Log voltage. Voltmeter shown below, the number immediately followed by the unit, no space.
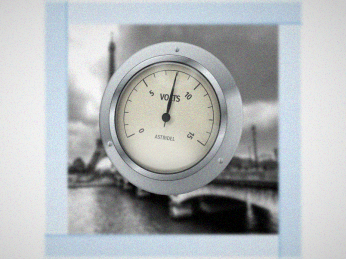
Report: 8V
